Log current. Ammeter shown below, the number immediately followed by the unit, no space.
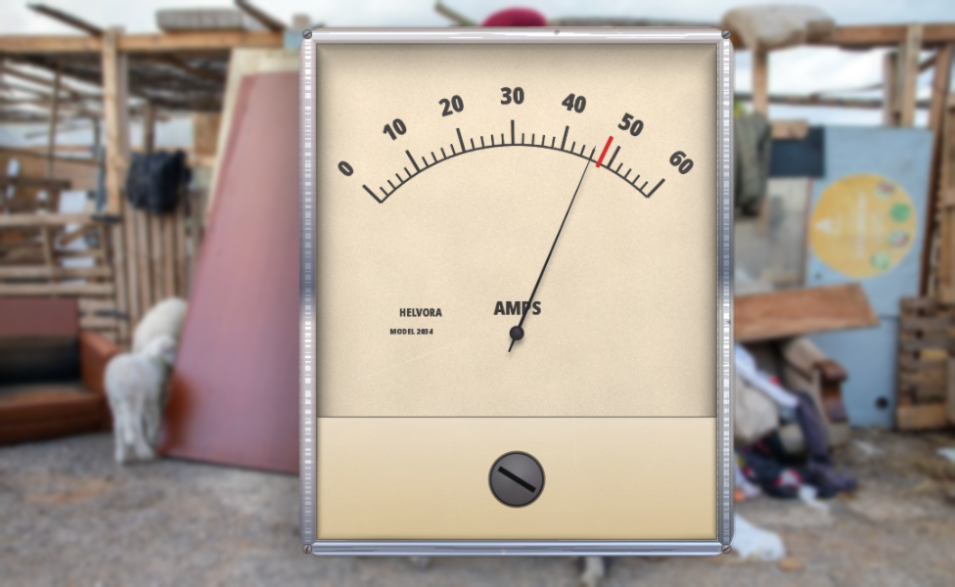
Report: 46A
